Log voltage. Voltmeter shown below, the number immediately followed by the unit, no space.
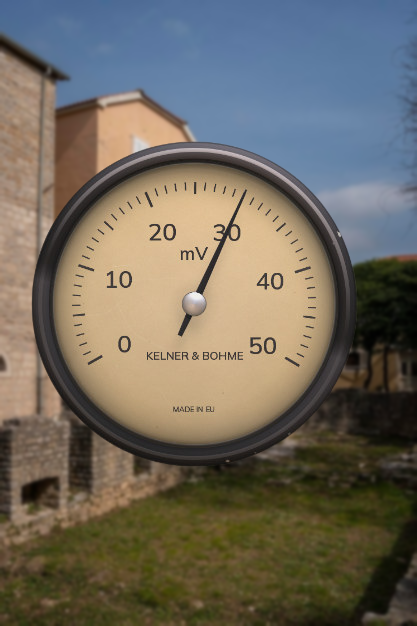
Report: 30mV
